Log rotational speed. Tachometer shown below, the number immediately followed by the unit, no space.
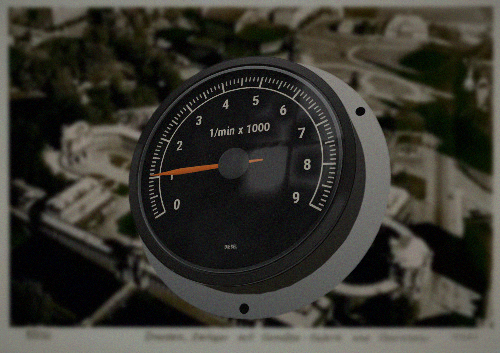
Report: 1000rpm
